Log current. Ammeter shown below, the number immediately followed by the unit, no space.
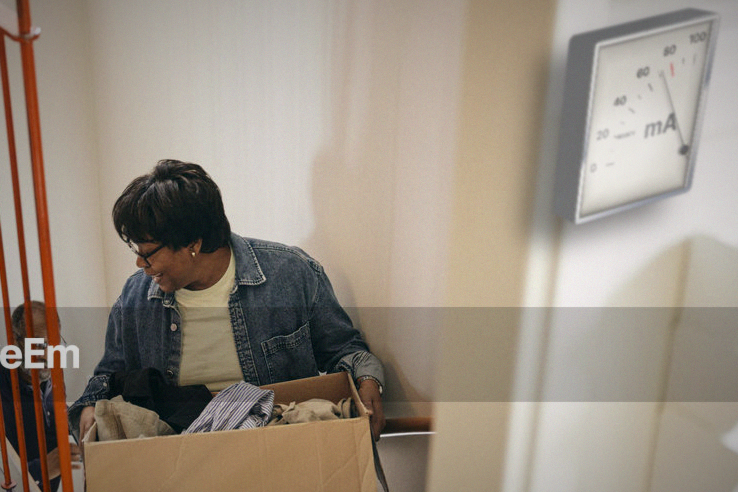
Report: 70mA
